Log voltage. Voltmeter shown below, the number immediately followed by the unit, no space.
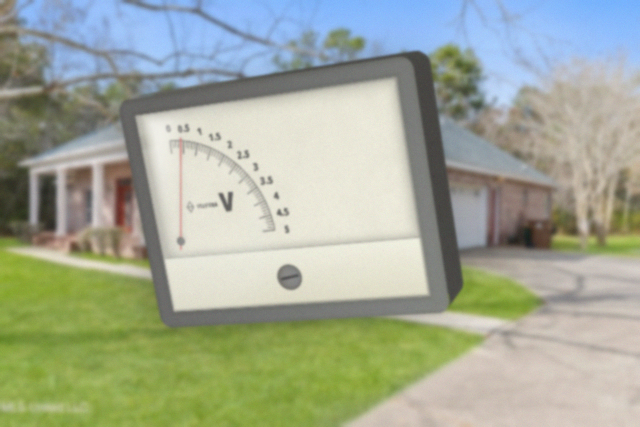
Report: 0.5V
